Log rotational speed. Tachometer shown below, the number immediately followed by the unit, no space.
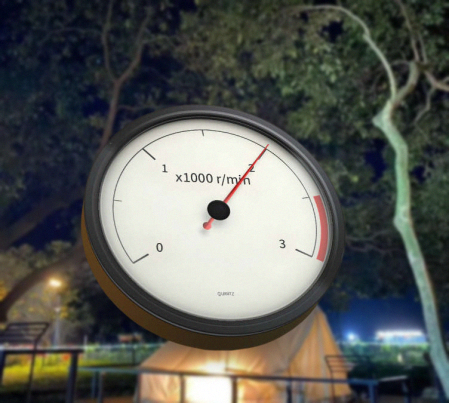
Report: 2000rpm
